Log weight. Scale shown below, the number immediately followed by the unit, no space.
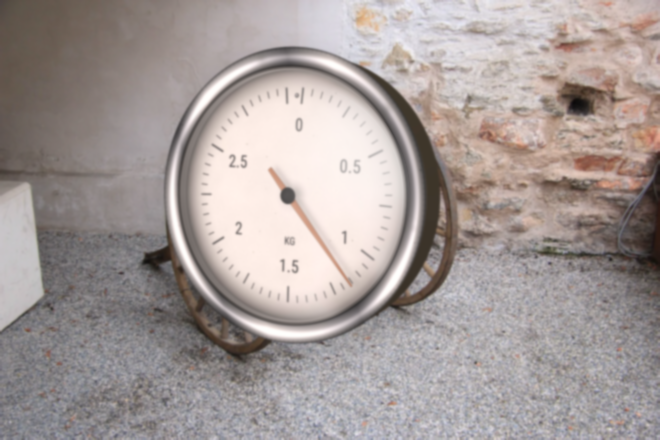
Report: 1.15kg
